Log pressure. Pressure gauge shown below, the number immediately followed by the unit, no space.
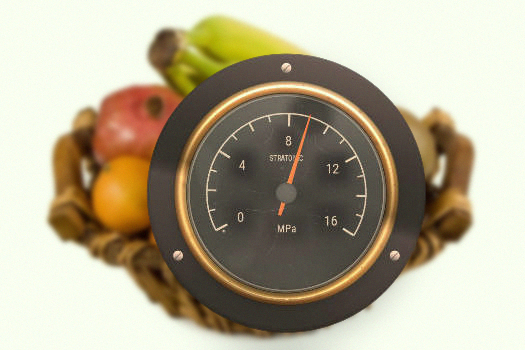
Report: 9MPa
